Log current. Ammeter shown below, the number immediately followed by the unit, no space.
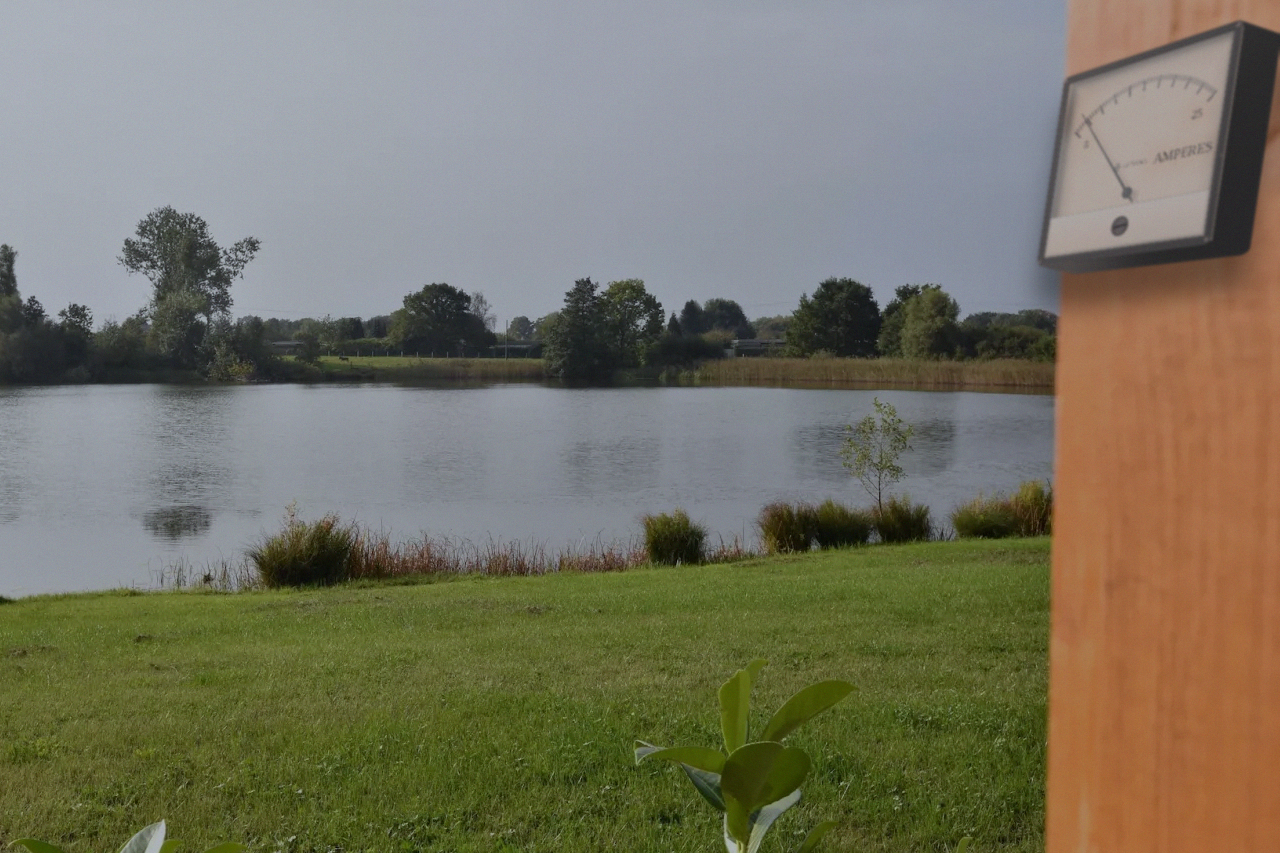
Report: 2.5A
